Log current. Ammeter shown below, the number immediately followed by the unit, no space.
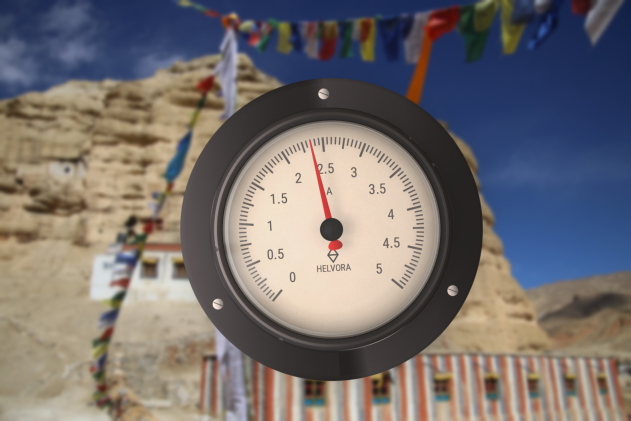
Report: 2.35A
